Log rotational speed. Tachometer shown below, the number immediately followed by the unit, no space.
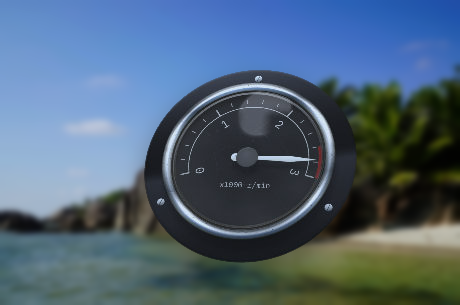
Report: 2800rpm
